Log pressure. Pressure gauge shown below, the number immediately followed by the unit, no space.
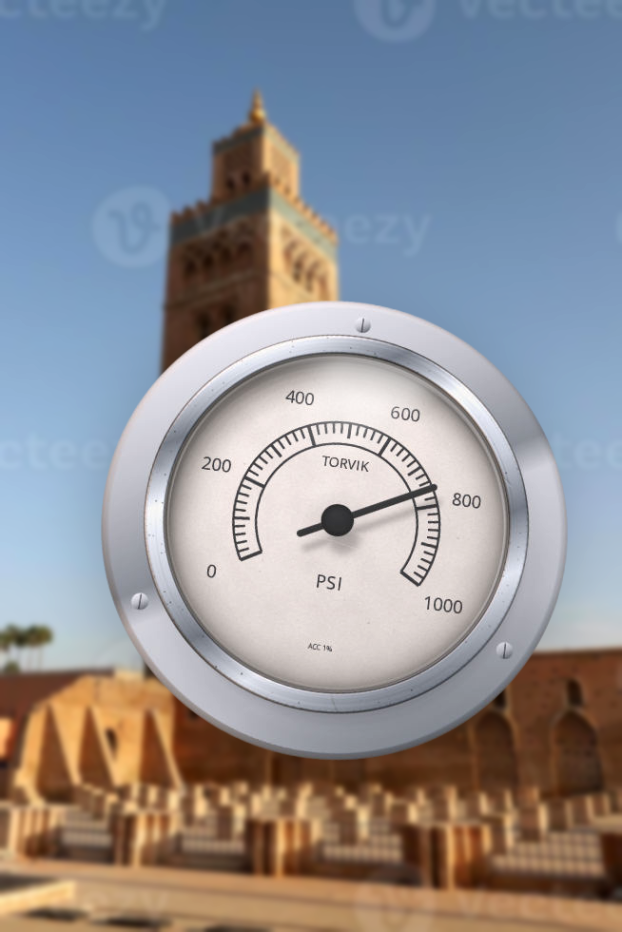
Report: 760psi
